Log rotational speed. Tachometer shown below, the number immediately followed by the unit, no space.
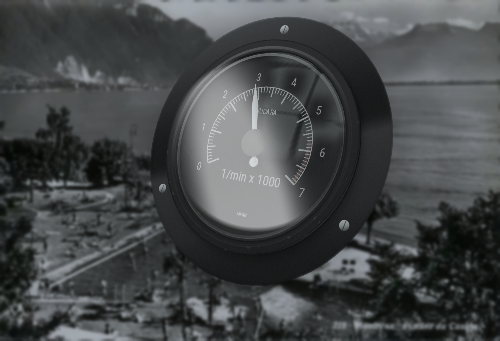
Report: 3000rpm
